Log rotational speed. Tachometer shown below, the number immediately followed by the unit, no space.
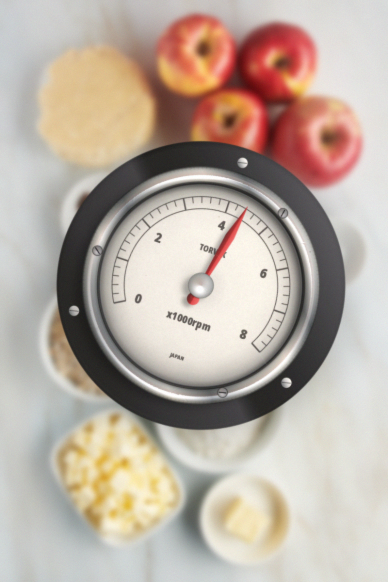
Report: 4400rpm
